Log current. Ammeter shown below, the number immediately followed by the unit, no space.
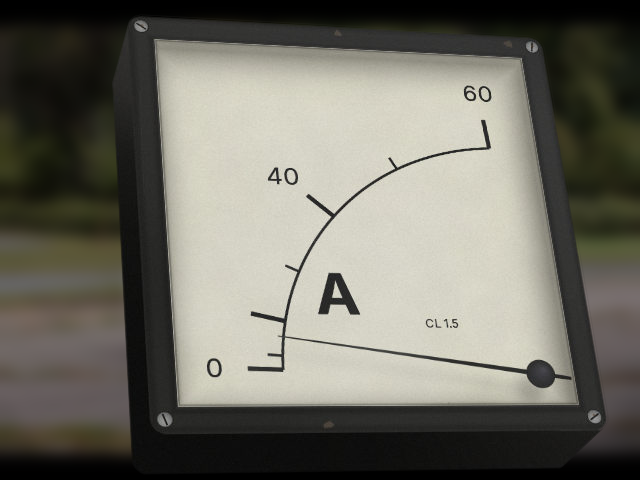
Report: 15A
